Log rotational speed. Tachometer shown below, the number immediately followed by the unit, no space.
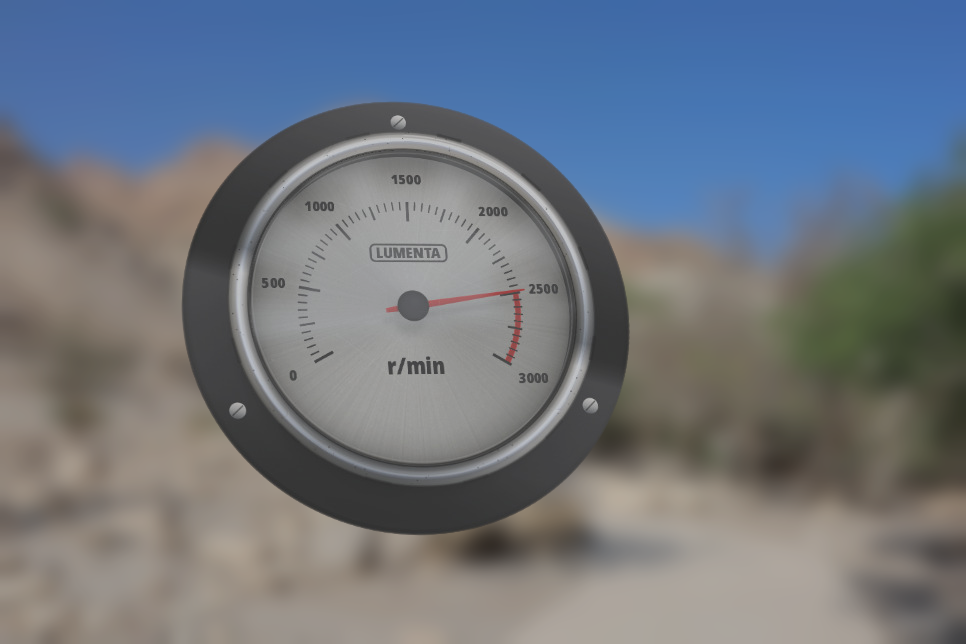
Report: 2500rpm
